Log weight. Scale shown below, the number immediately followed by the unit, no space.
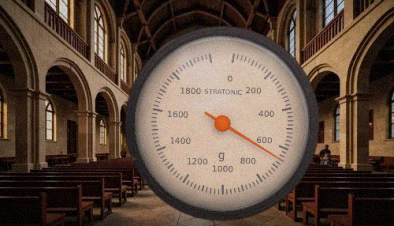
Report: 660g
